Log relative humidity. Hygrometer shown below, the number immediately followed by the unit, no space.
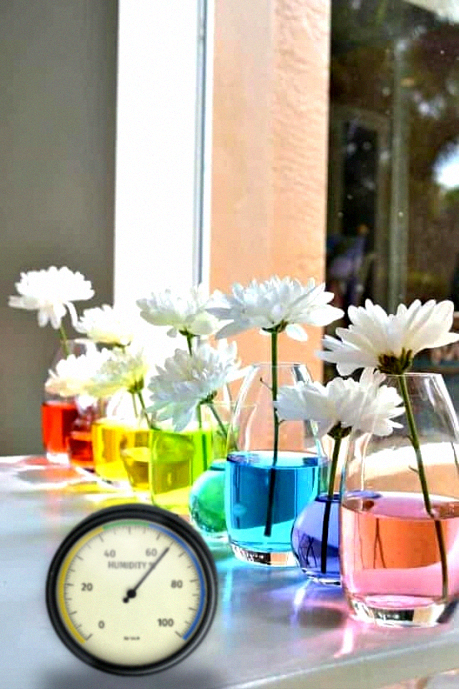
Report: 65%
